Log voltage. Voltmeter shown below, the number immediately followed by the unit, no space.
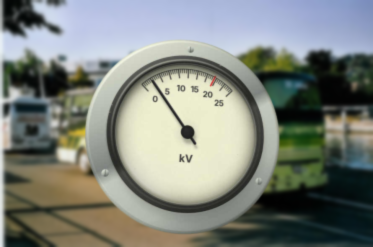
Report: 2.5kV
